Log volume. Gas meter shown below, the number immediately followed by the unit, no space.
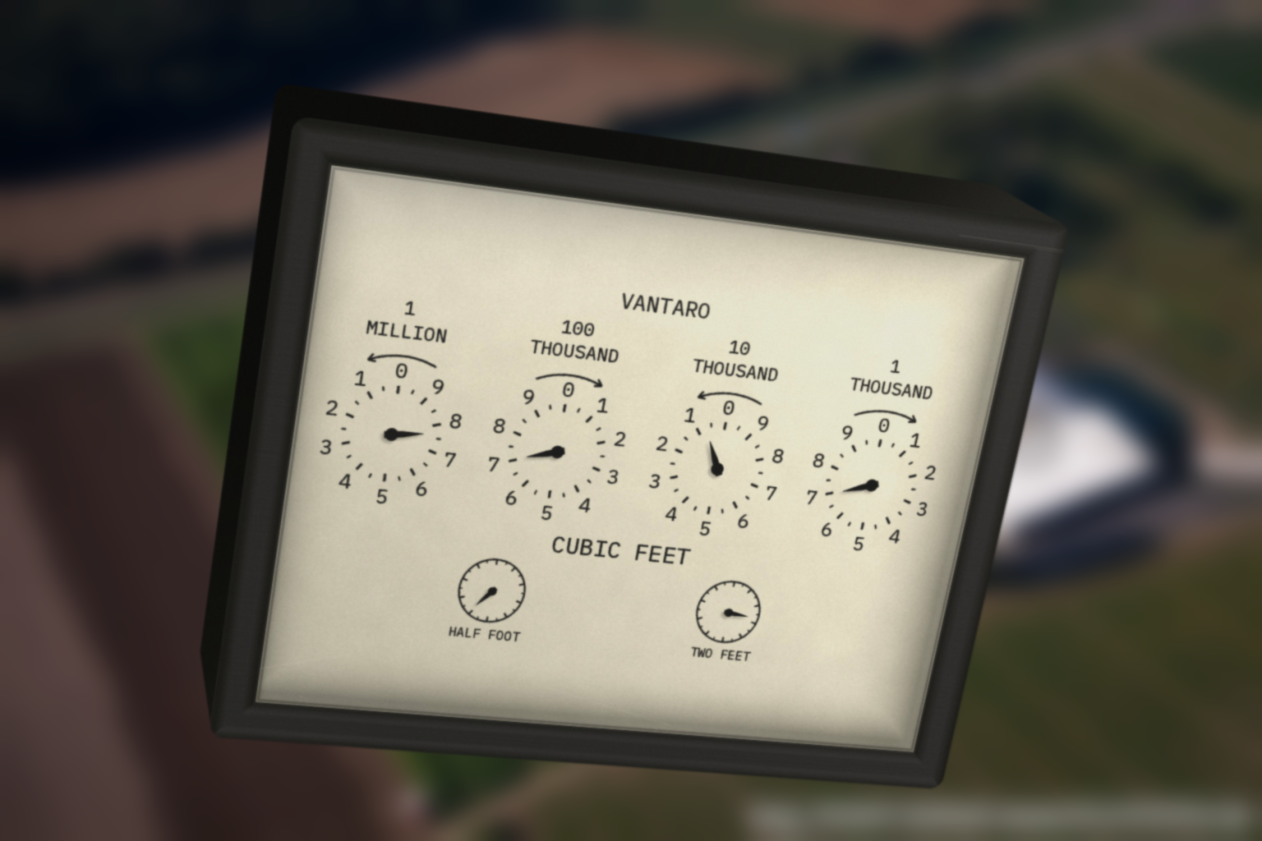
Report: 770700ft³
